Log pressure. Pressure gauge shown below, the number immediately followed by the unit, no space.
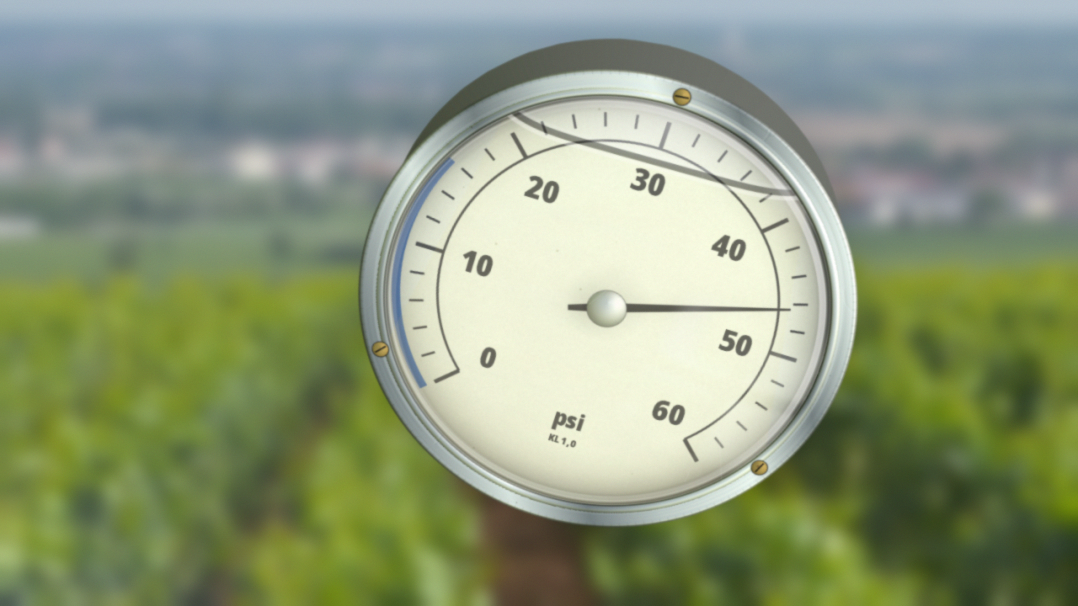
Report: 46psi
